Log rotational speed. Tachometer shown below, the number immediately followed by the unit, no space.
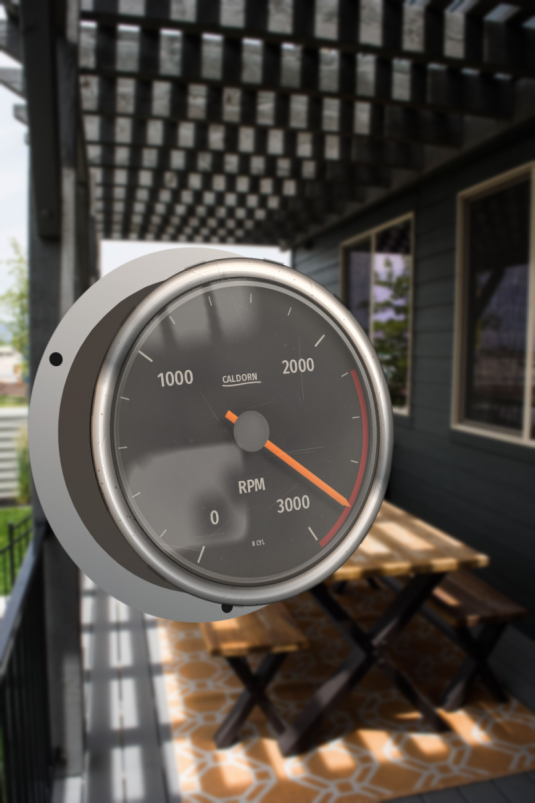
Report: 2800rpm
